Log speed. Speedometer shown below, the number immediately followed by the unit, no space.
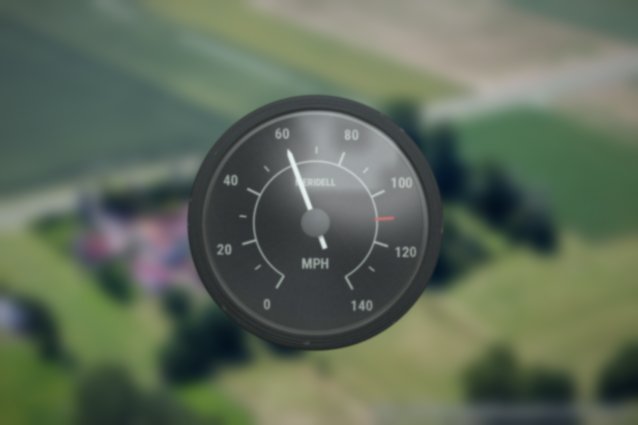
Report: 60mph
